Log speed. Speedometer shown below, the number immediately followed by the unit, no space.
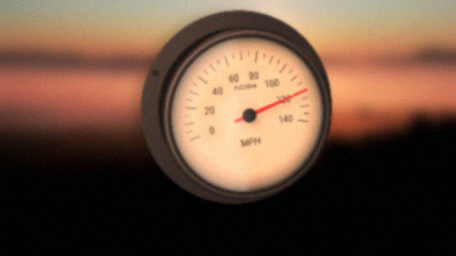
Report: 120mph
